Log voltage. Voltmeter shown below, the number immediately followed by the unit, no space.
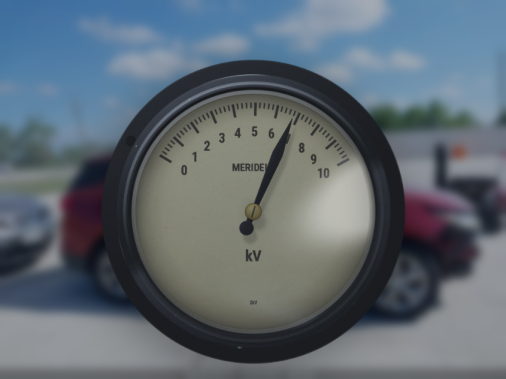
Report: 6.8kV
